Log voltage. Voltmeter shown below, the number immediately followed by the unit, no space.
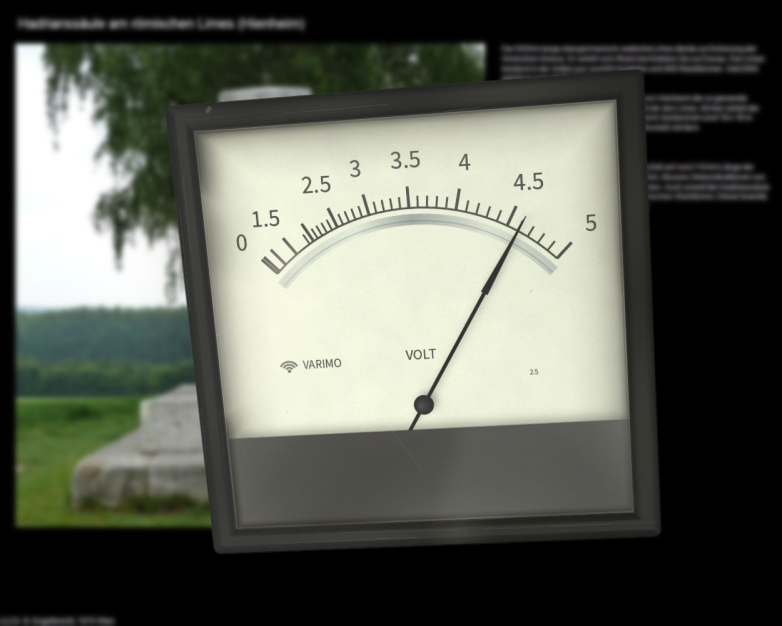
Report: 4.6V
